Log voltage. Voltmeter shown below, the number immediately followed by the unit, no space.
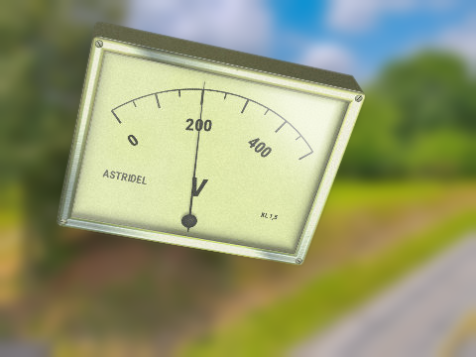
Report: 200V
